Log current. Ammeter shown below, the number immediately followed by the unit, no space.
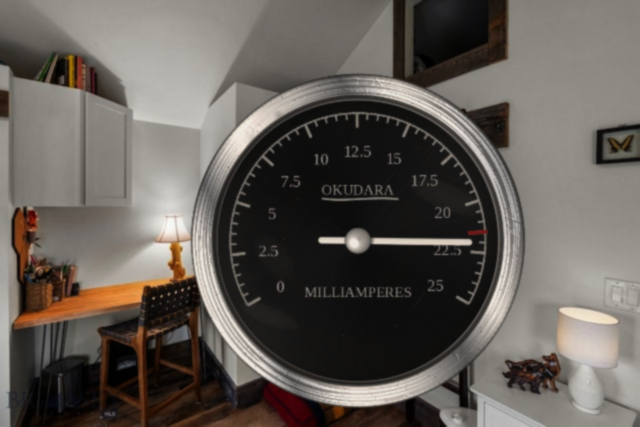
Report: 22mA
